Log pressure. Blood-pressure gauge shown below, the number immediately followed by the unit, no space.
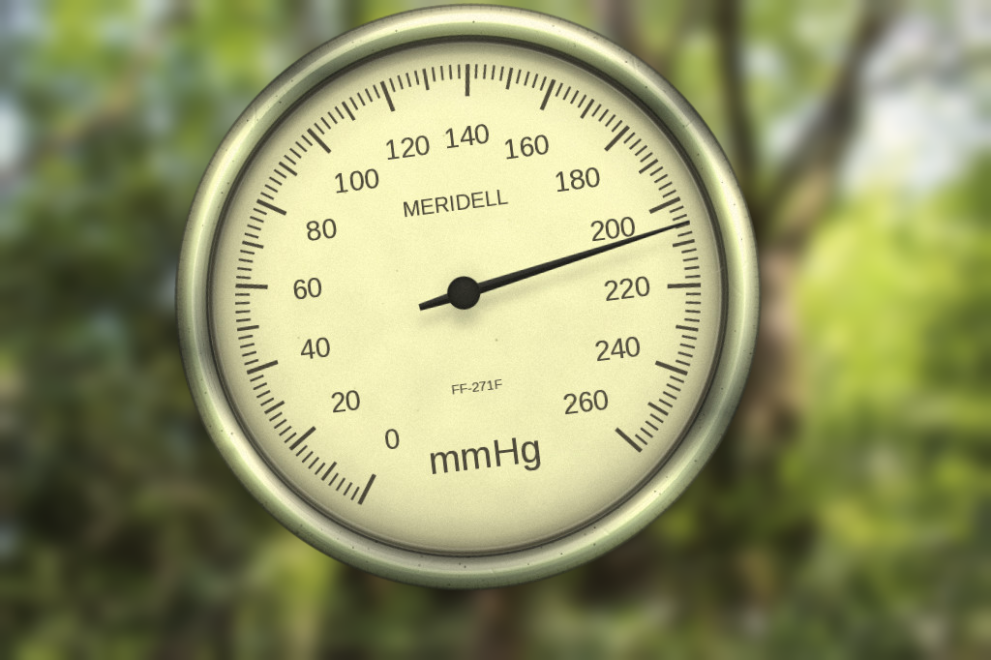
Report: 206mmHg
